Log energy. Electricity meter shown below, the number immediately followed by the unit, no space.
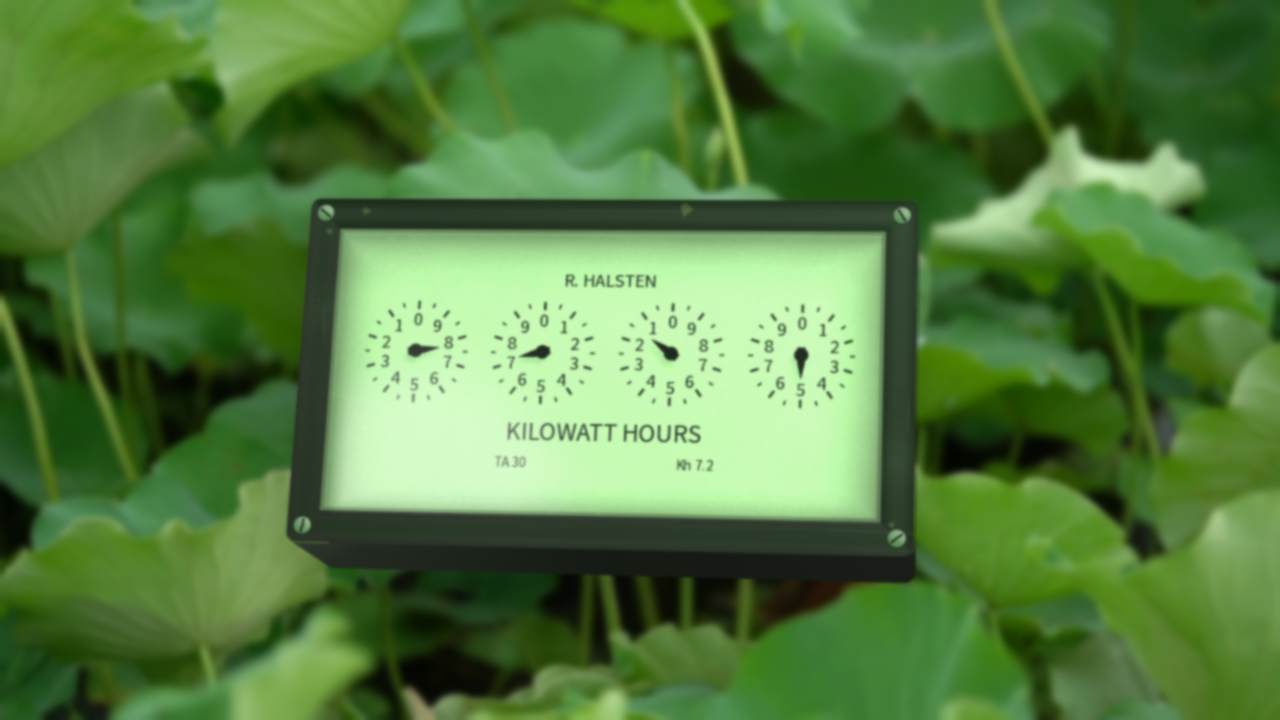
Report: 7715kWh
